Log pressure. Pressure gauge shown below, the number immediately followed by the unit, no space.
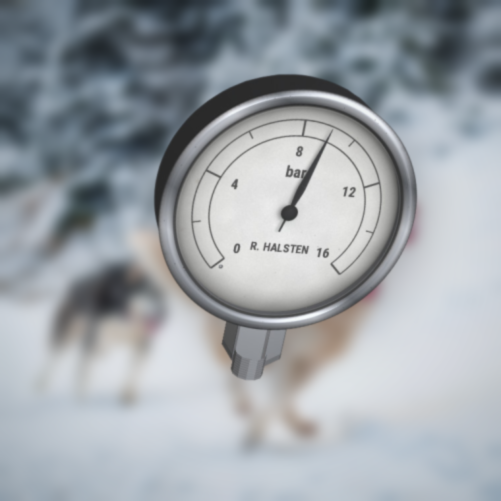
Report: 9bar
